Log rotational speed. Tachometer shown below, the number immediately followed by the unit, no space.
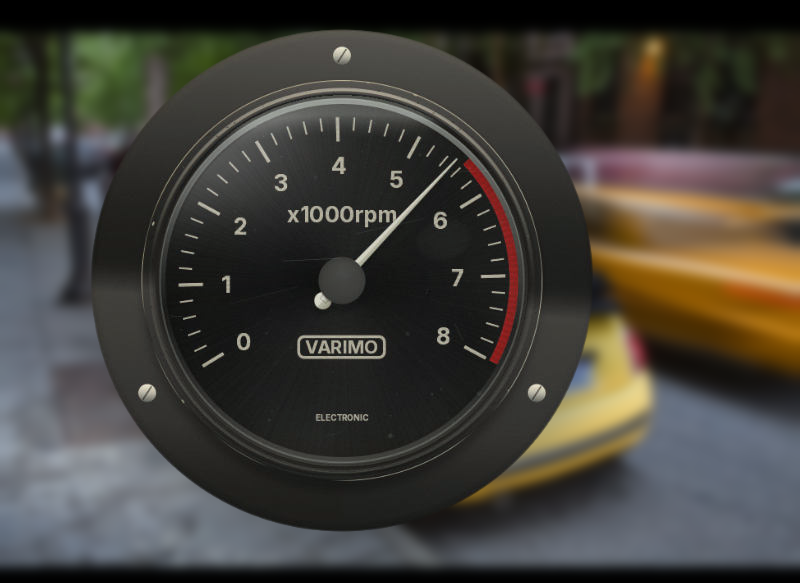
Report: 5500rpm
